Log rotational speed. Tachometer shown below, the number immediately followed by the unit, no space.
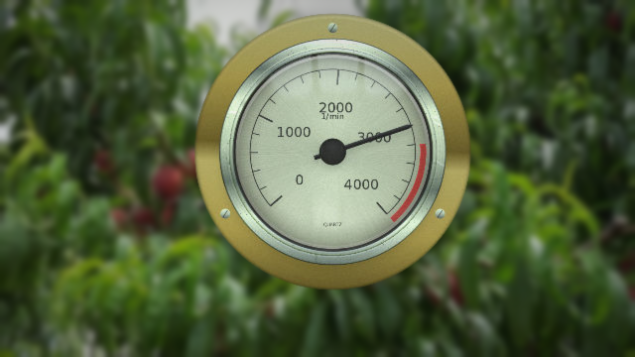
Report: 3000rpm
